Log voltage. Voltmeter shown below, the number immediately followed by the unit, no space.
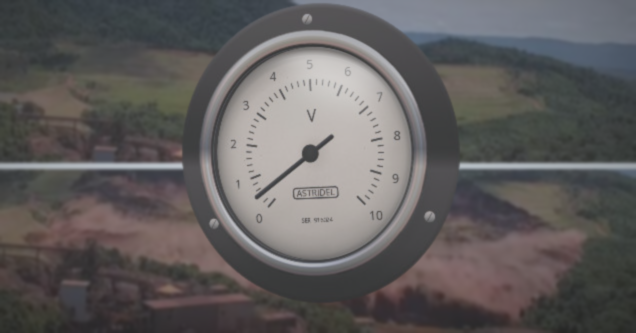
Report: 0.4V
